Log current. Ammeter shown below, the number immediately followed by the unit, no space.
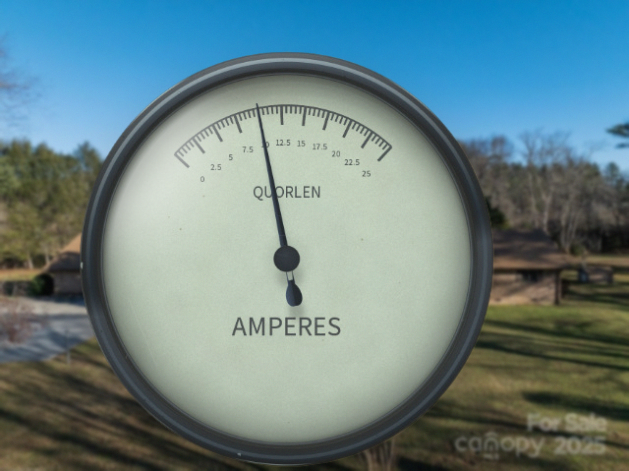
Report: 10A
